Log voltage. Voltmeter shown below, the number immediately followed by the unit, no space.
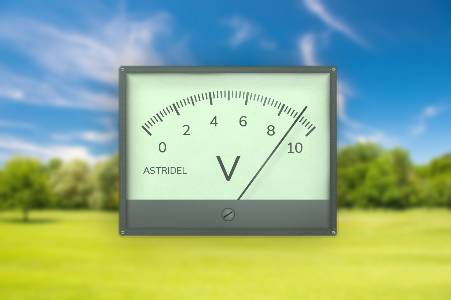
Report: 9V
